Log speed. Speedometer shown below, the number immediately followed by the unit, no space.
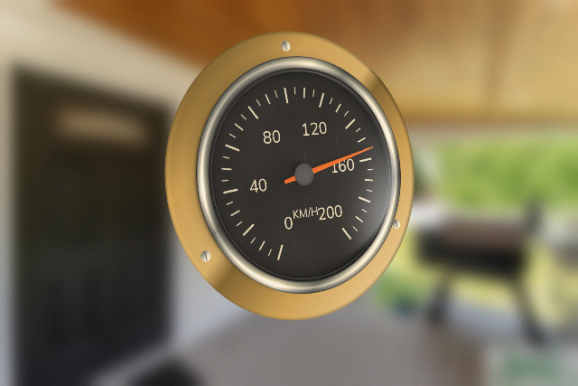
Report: 155km/h
